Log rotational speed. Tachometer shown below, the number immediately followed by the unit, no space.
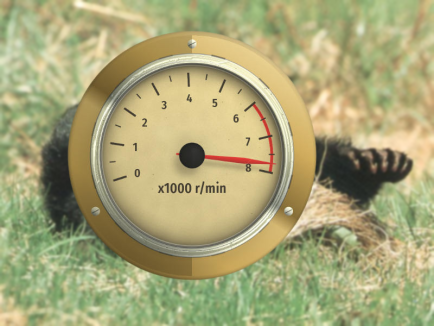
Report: 7750rpm
